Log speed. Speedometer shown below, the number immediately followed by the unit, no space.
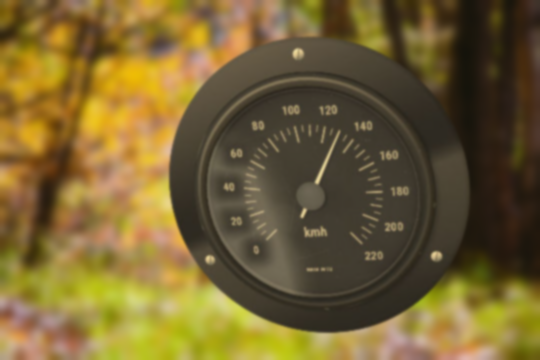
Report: 130km/h
